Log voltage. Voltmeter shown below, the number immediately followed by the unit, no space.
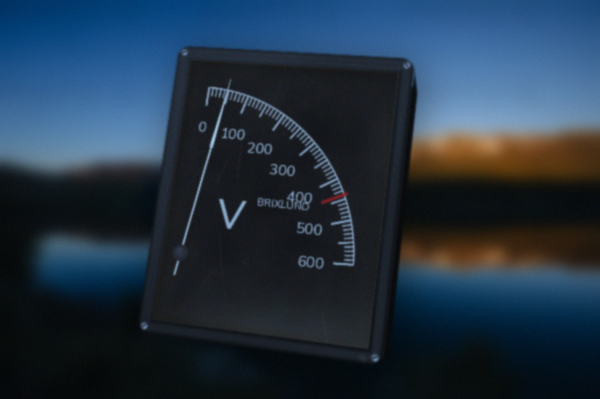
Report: 50V
